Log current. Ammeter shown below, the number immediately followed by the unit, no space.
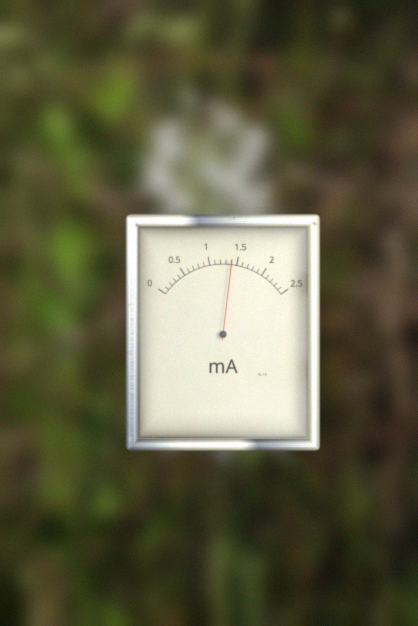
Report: 1.4mA
